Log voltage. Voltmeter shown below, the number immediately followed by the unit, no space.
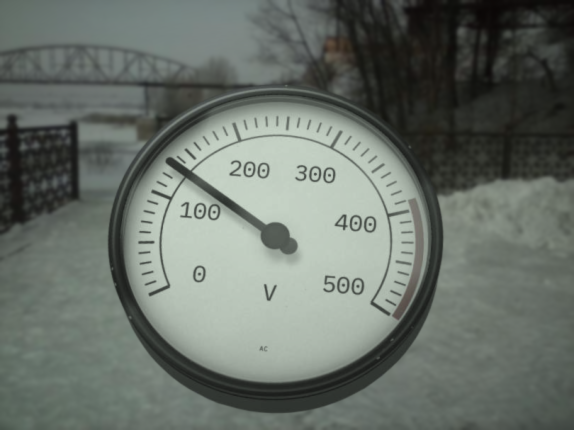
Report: 130V
